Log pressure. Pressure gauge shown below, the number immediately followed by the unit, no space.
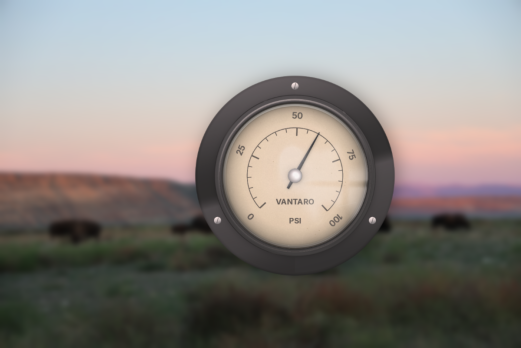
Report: 60psi
